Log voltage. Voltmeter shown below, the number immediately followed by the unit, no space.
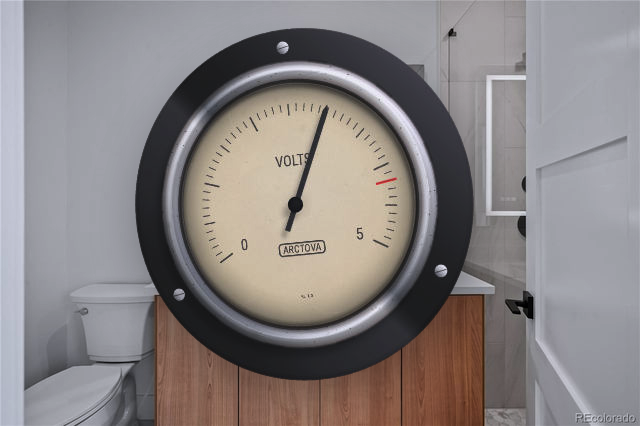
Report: 3V
